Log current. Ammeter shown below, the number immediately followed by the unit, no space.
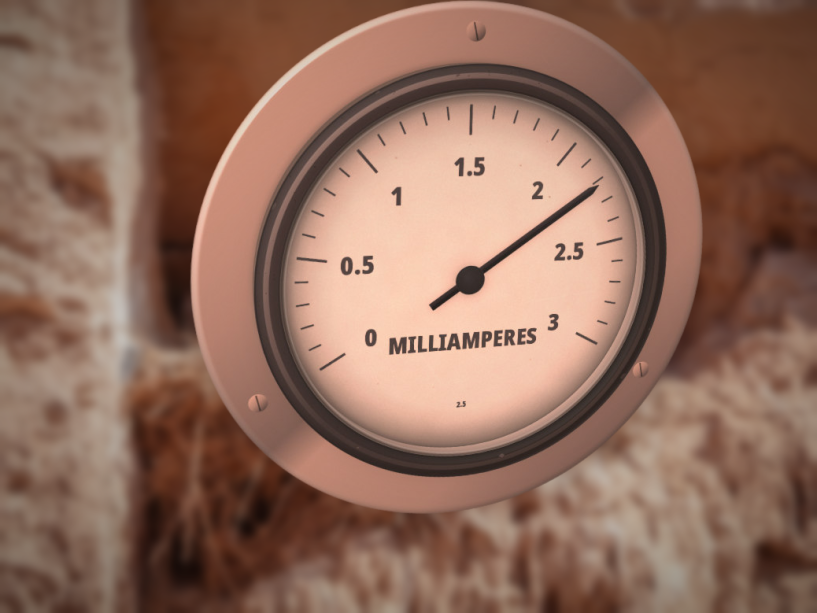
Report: 2.2mA
